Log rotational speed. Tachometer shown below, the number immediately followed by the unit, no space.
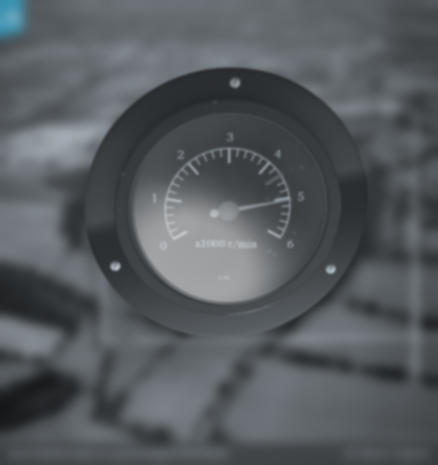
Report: 5000rpm
